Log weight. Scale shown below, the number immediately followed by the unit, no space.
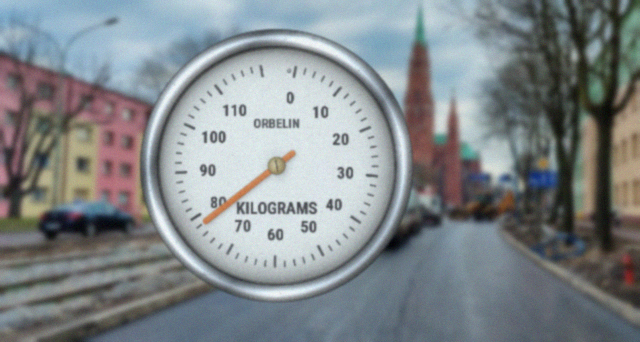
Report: 78kg
